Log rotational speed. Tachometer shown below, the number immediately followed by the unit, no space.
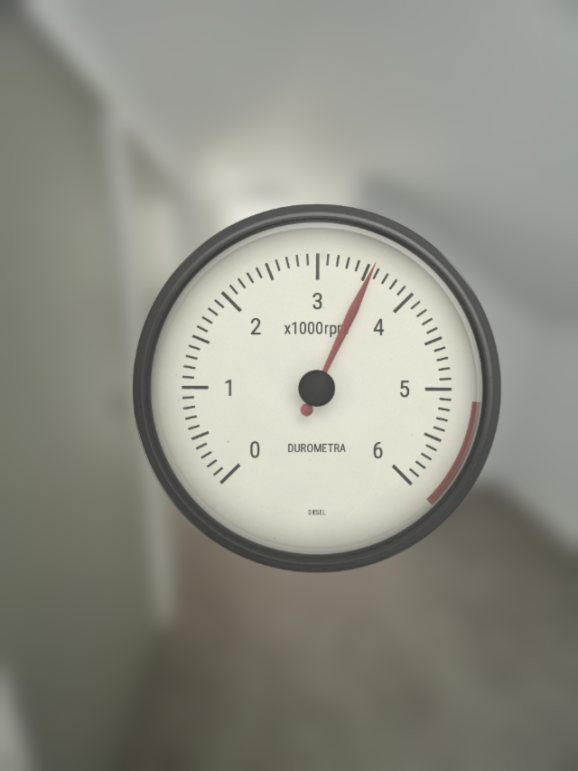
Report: 3550rpm
